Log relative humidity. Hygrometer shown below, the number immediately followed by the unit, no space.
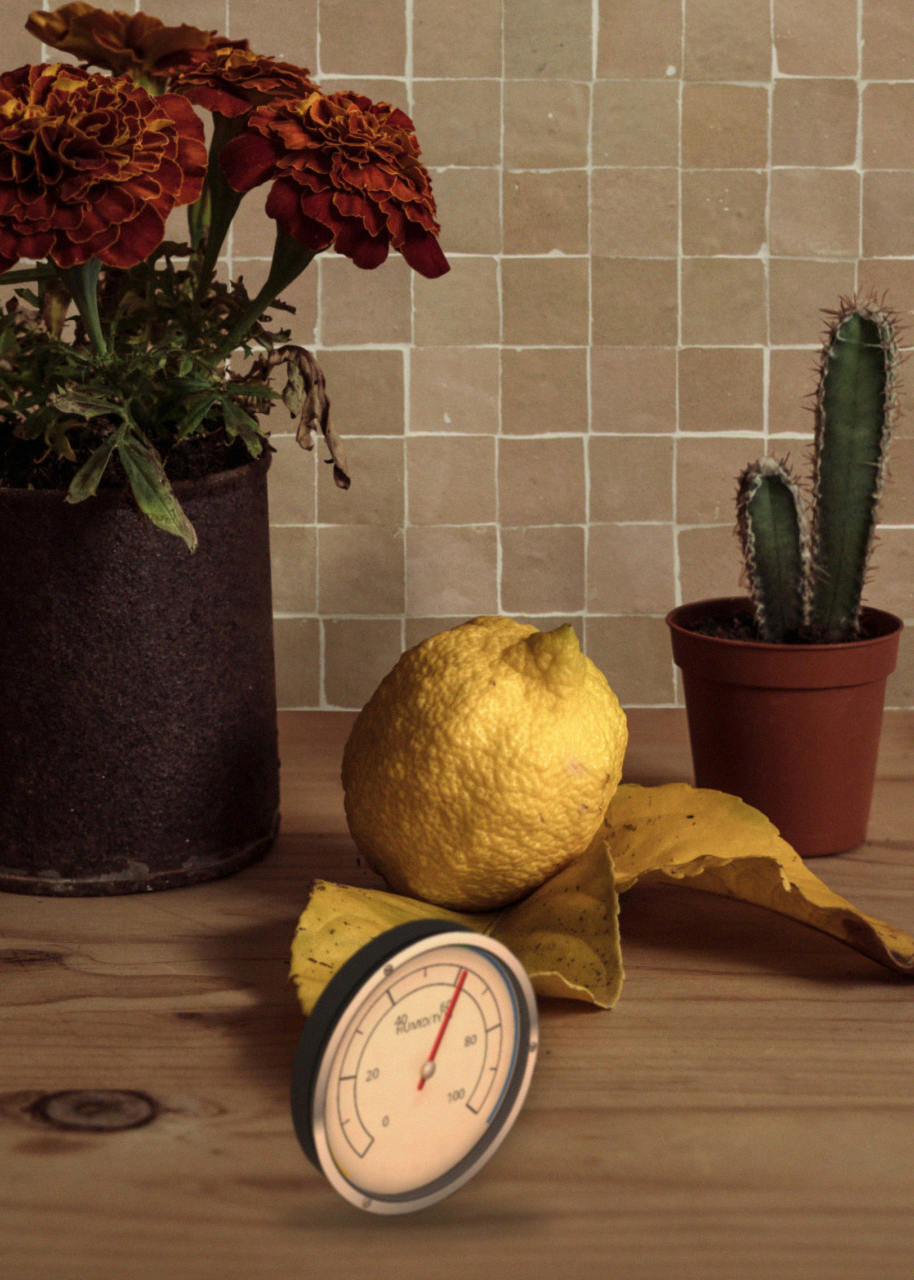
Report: 60%
